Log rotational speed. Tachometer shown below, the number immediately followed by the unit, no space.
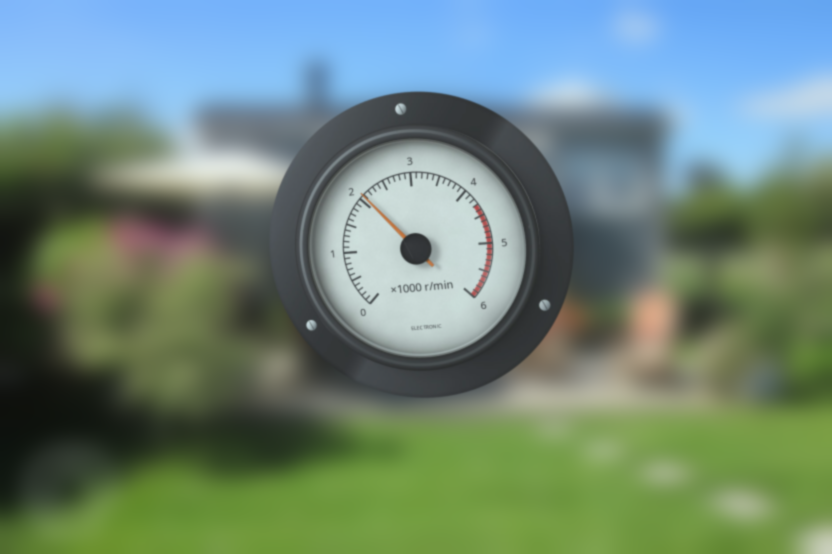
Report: 2100rpm
